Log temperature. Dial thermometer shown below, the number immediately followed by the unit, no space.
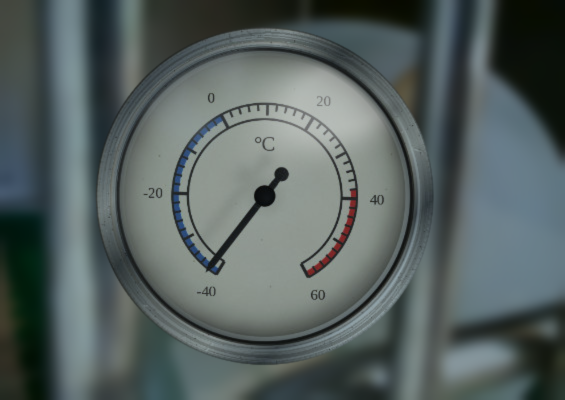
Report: -38°C
